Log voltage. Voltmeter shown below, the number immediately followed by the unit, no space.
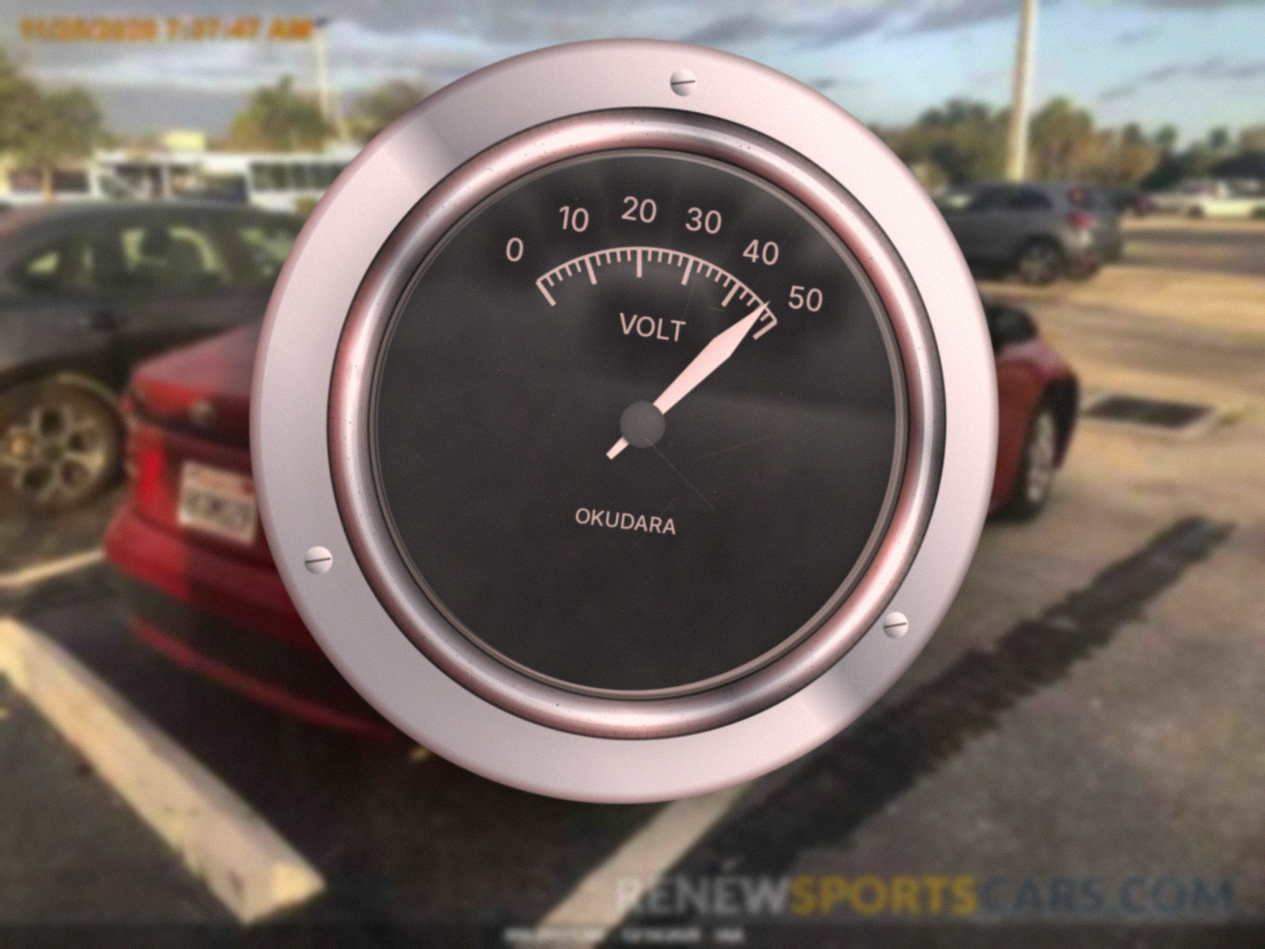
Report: 46V
